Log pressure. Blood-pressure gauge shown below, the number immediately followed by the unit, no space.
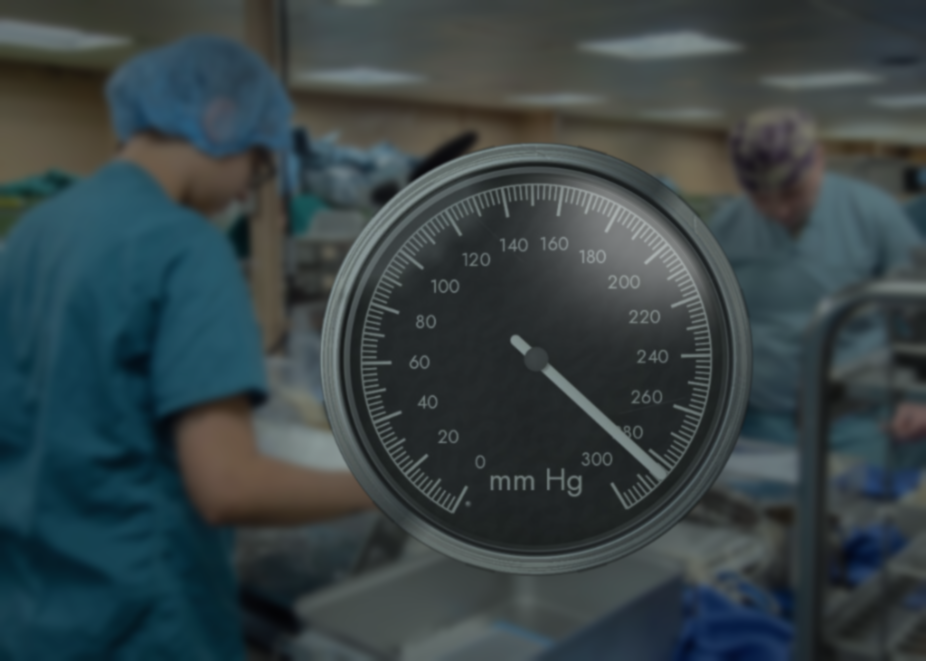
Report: 284mmHg
